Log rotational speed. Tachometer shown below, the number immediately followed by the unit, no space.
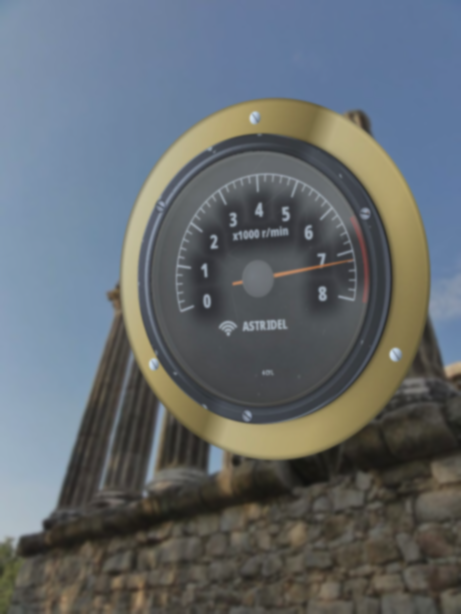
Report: 7200rpm
